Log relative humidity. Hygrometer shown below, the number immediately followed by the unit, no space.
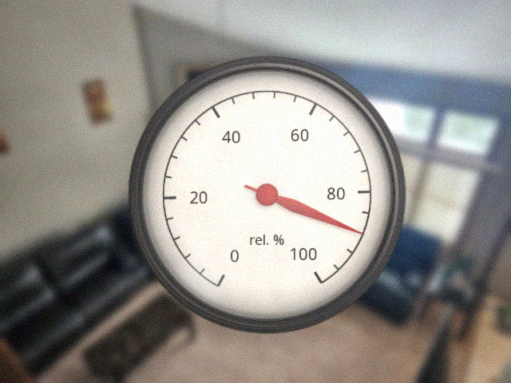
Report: 88%
